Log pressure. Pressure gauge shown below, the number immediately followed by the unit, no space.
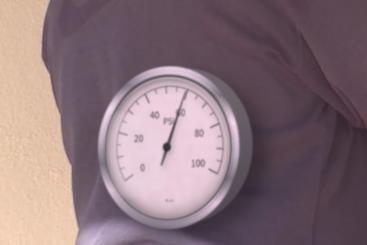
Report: 60psi
